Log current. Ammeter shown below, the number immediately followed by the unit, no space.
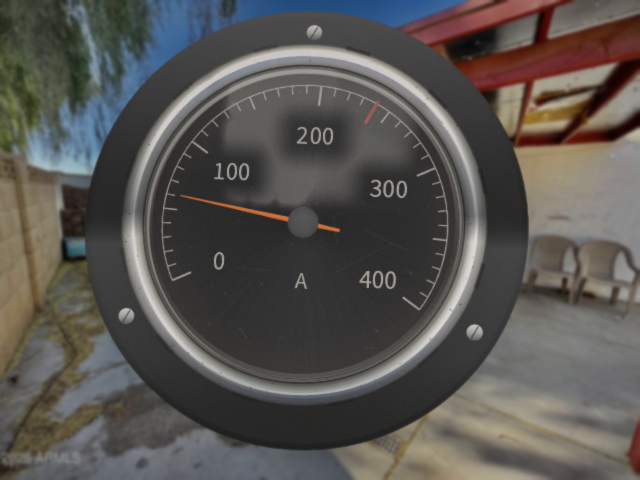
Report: 60A
